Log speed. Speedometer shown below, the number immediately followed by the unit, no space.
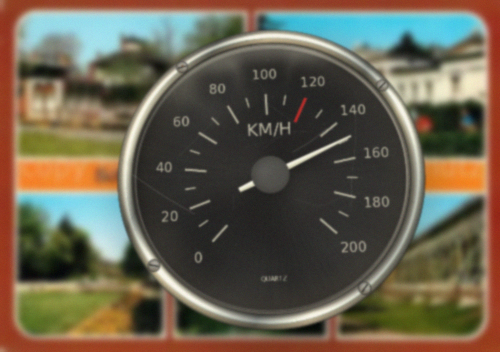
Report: 150km/h
